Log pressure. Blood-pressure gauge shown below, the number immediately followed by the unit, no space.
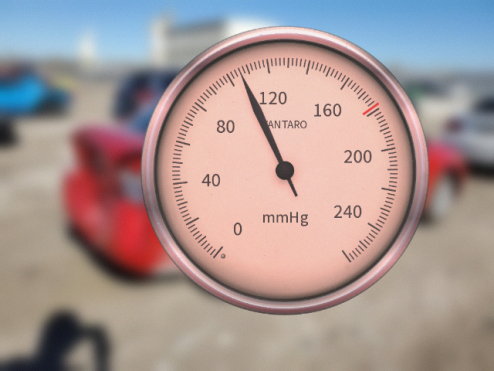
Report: 106mmHg
